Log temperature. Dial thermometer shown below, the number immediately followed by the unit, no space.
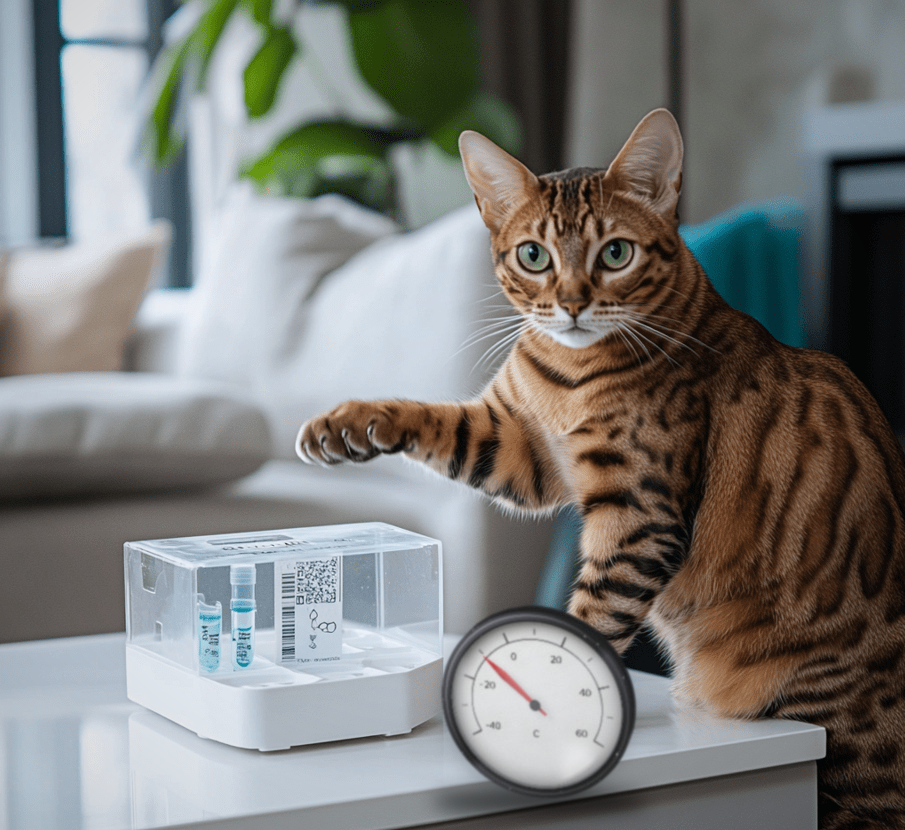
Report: -10°C
